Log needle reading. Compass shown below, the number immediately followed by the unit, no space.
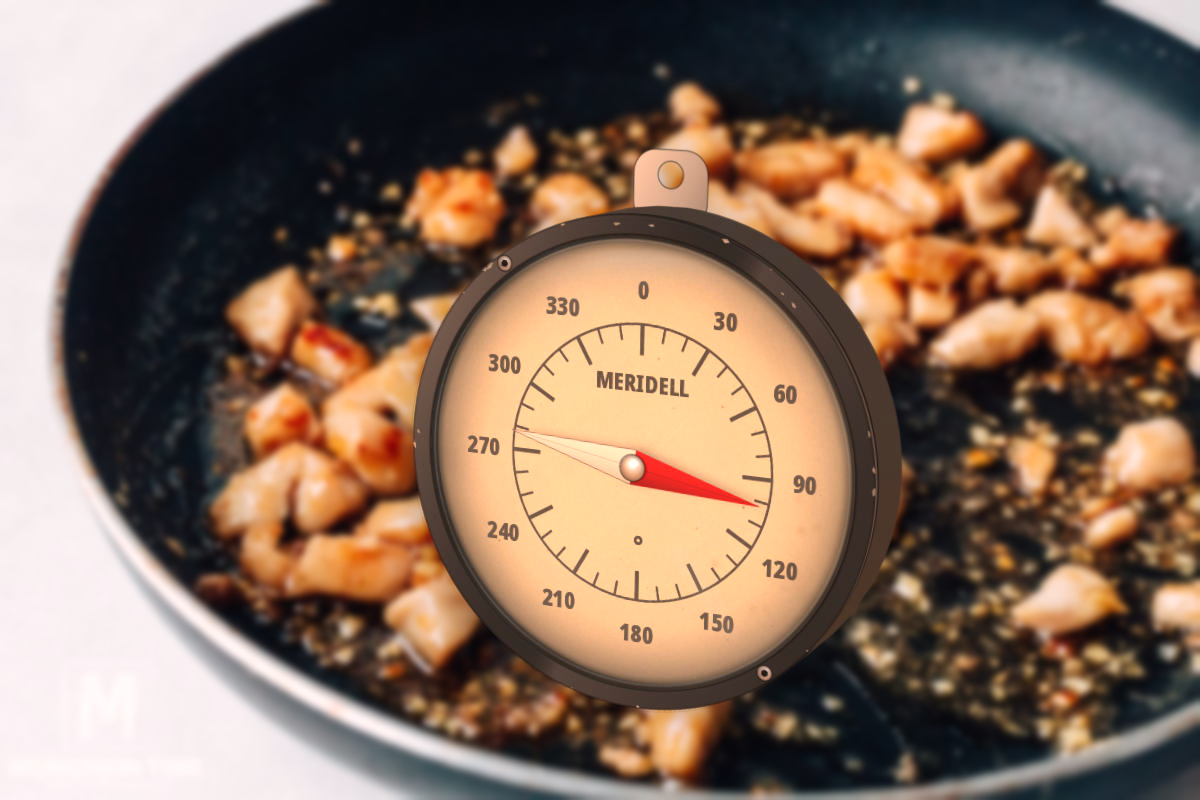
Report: 100°
